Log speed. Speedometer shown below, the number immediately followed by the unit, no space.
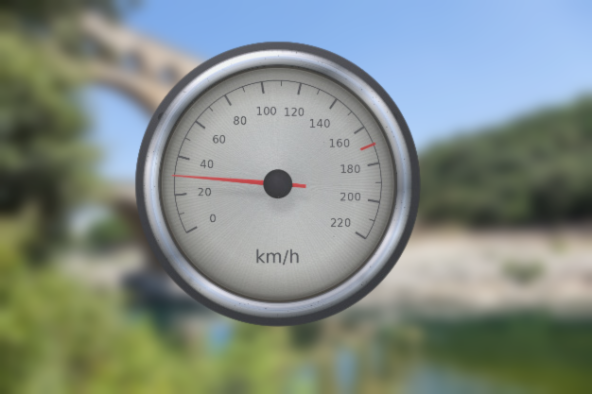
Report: 30km/h
